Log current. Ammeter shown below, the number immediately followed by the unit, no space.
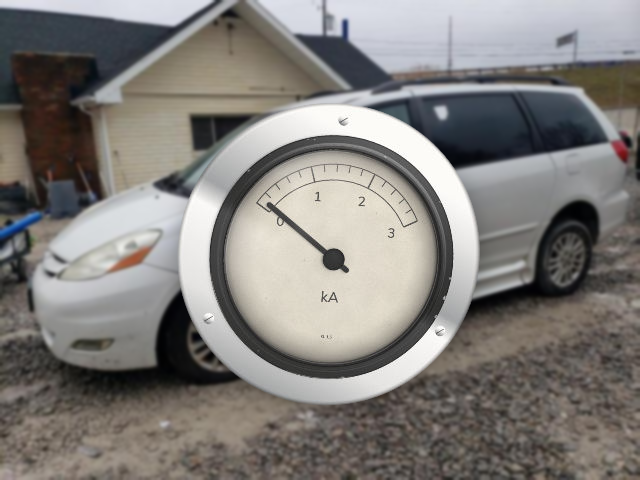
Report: 0.1kA
